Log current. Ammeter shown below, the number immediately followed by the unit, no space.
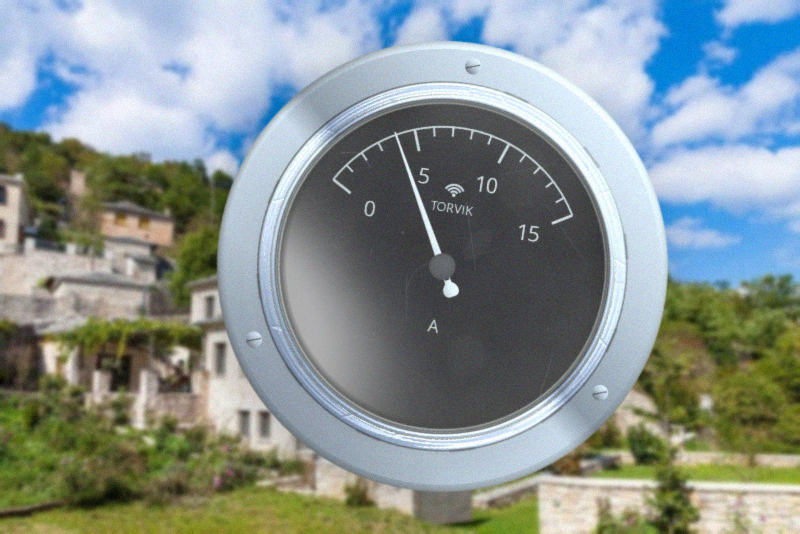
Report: 4A
